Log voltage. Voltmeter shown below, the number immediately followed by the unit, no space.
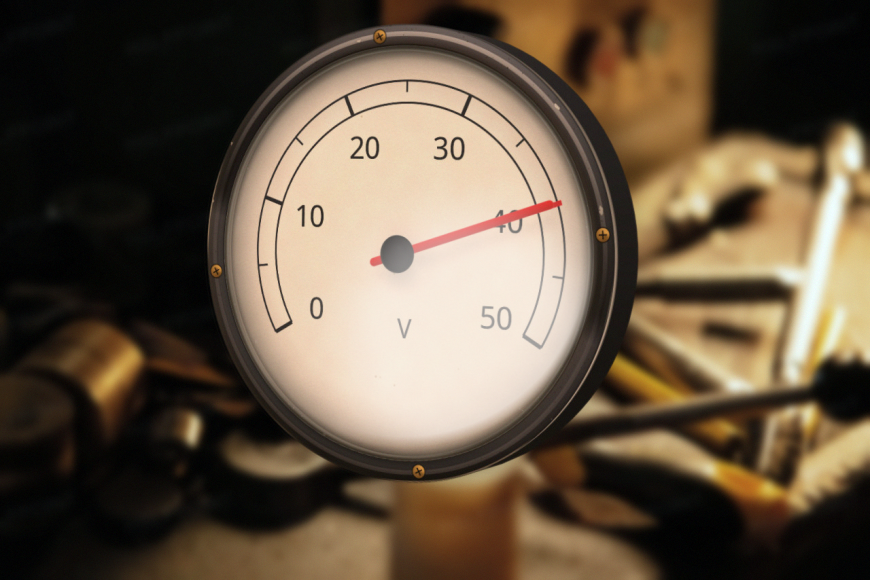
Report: 40V
